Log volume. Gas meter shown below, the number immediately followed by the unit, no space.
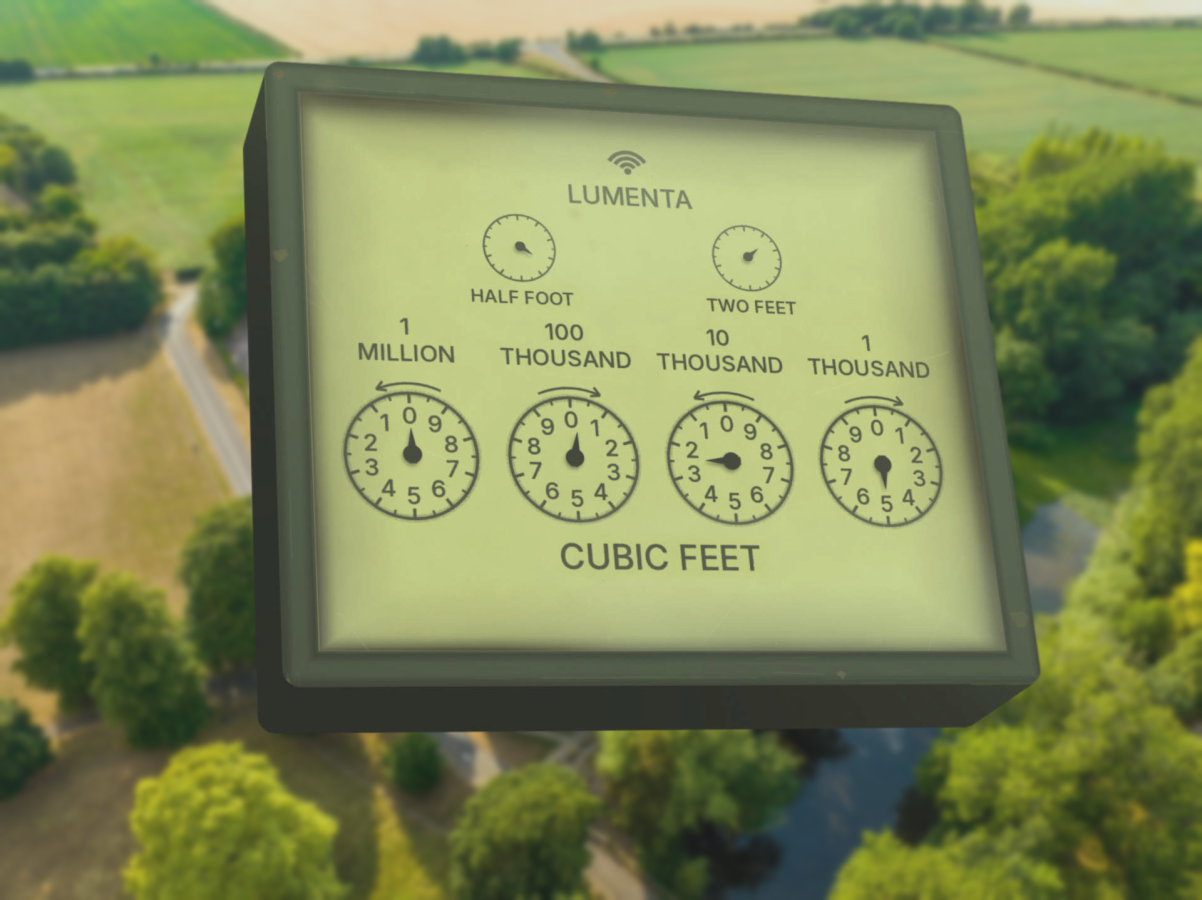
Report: 2500ft³
